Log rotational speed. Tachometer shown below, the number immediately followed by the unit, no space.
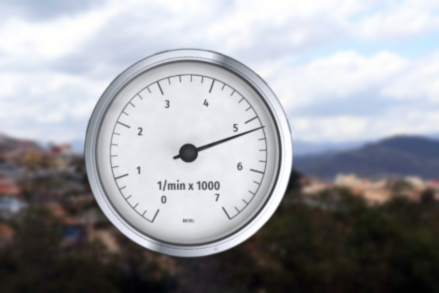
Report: 5200rpm
